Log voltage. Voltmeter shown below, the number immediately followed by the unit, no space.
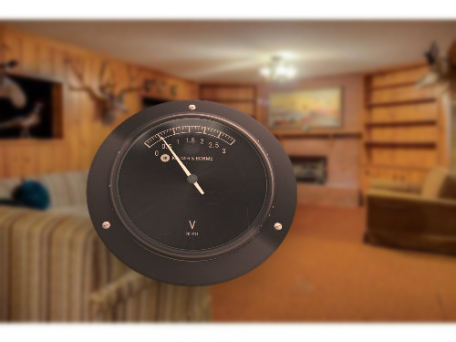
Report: 0.5V
